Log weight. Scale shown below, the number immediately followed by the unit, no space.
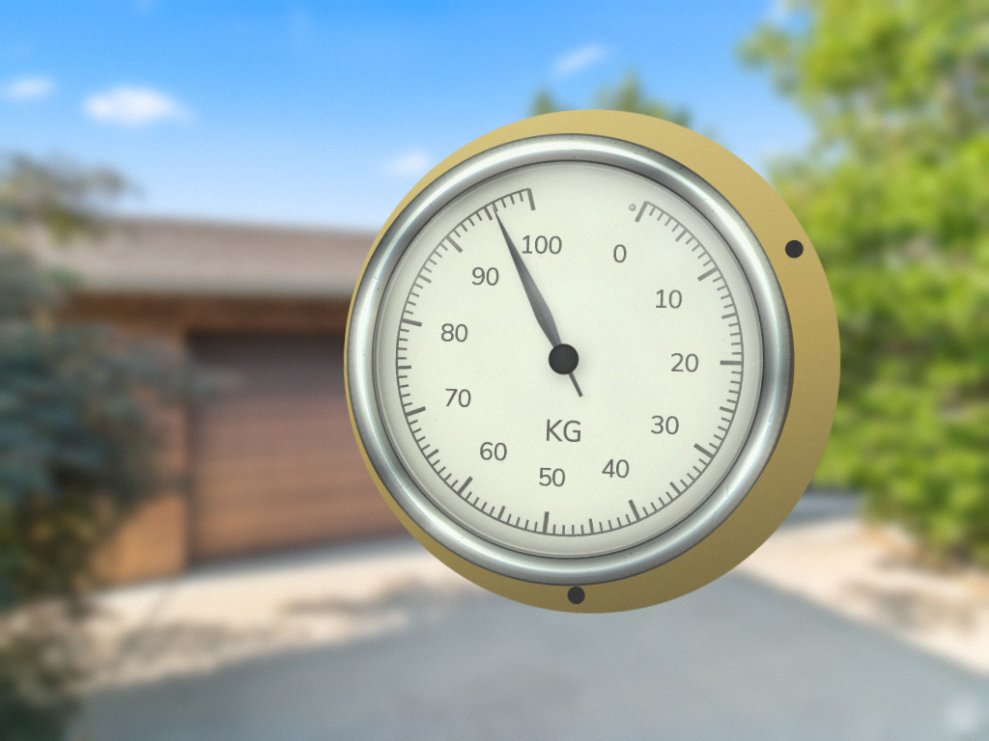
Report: 96kg
